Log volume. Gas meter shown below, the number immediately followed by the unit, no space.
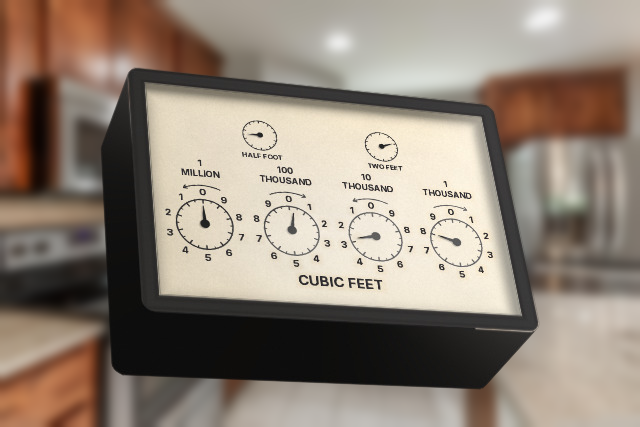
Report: 2800ft³
